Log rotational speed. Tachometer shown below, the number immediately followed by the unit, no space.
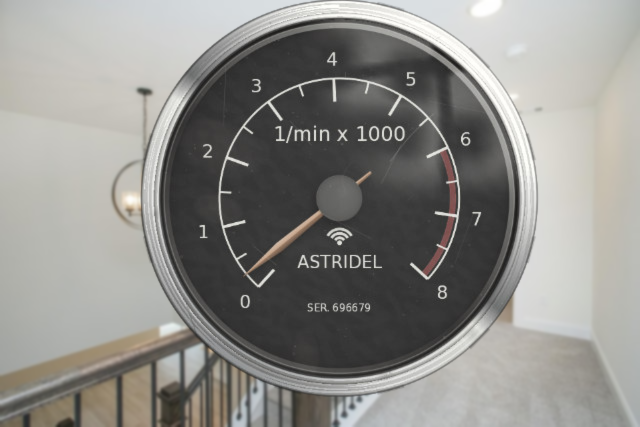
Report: 250rpm
